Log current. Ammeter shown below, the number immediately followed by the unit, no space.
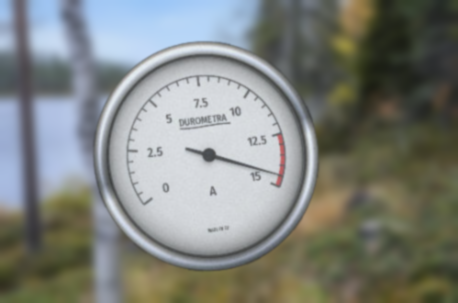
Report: 14.5A
